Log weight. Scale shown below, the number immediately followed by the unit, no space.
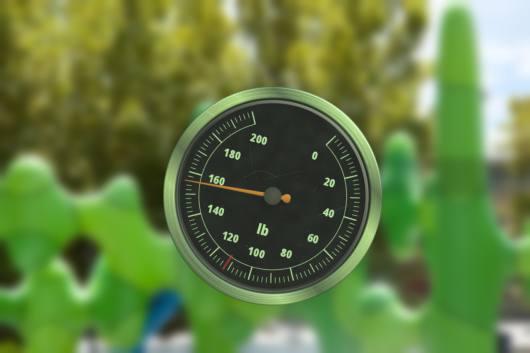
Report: 156lb
